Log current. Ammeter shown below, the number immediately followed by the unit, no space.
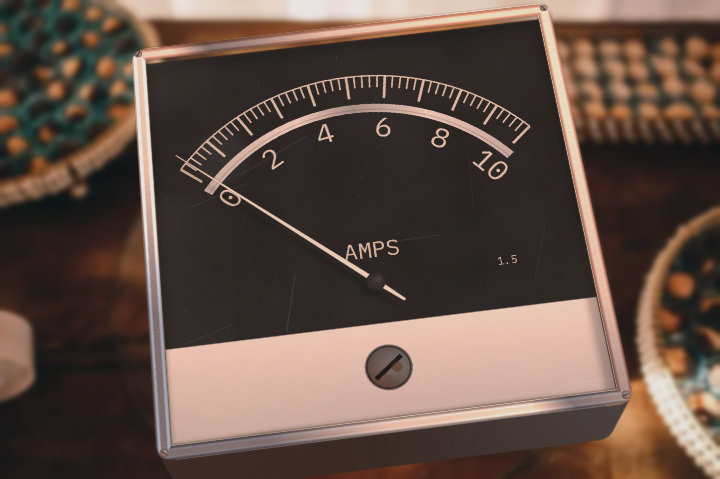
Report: 0.2A
